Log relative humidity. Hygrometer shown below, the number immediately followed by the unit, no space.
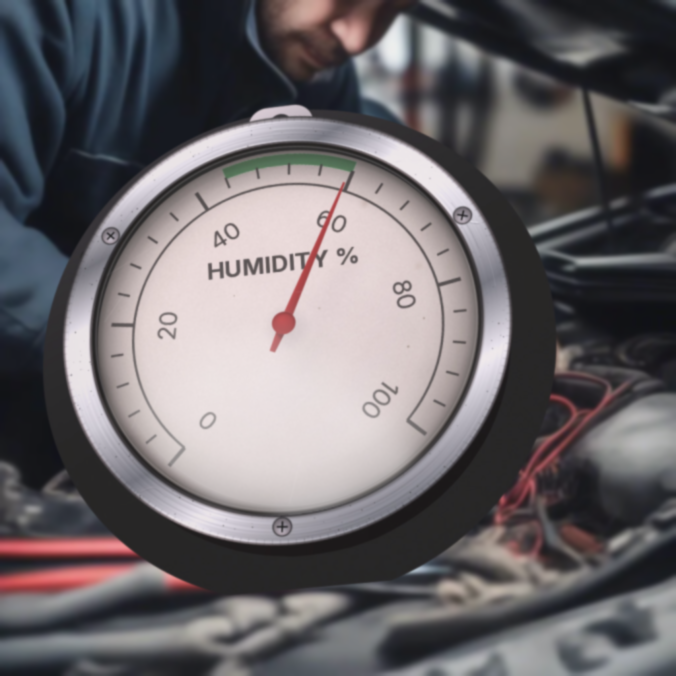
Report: 60%
